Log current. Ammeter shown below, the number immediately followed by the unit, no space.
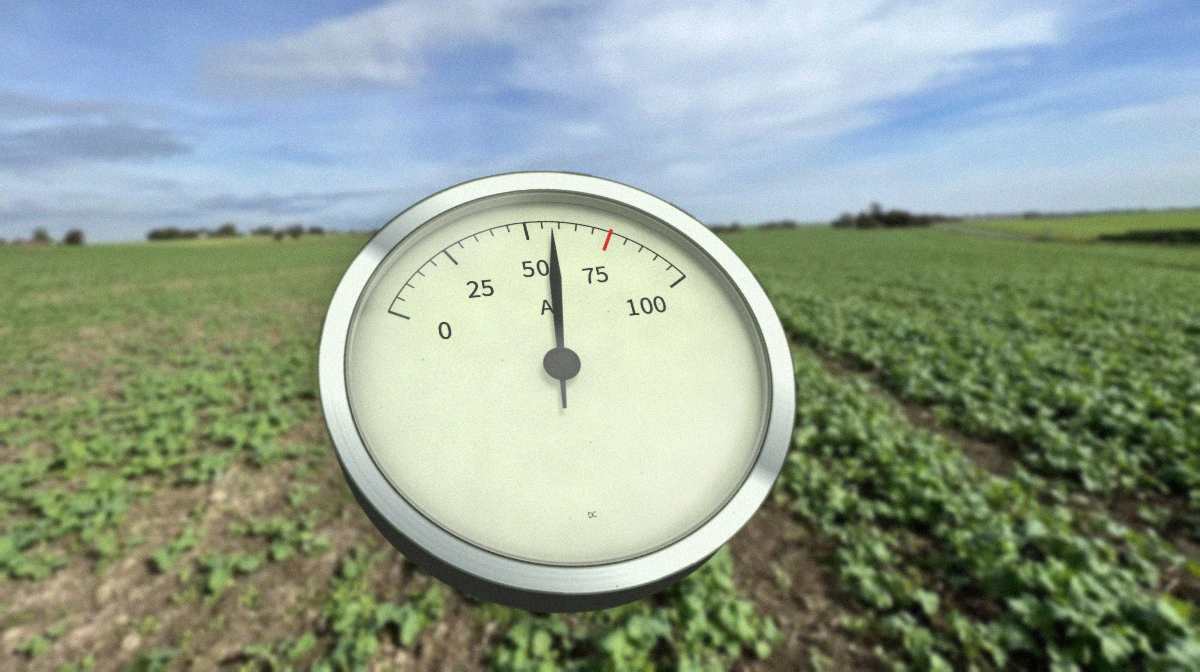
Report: 57.5A
